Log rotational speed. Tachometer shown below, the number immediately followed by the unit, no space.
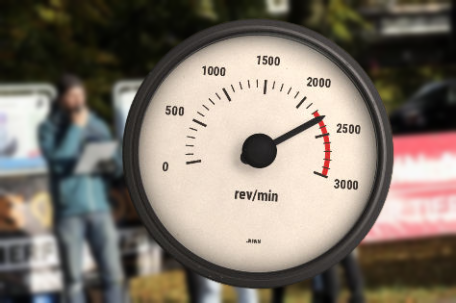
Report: 2300rpm
